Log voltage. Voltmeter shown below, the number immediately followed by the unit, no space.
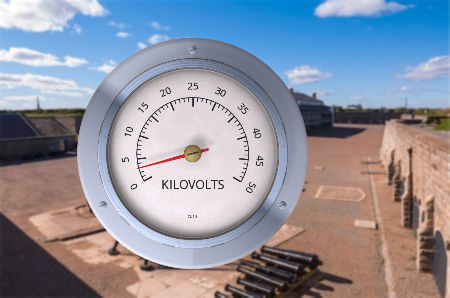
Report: 3kV
